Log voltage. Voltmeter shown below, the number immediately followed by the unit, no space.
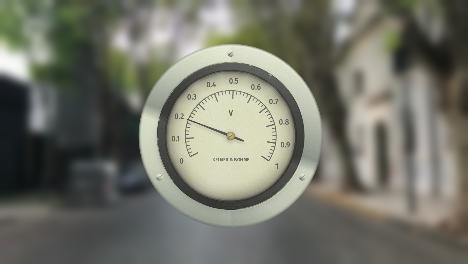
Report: 0.2V
